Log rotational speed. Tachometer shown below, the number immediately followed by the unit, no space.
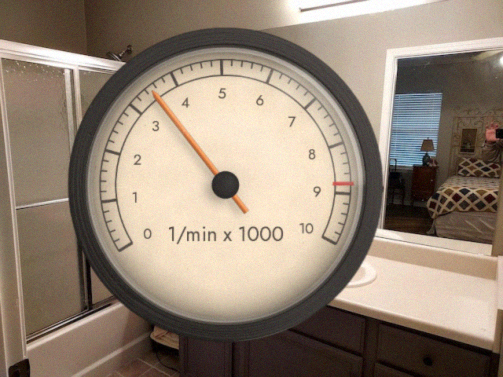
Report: 3500rpm
